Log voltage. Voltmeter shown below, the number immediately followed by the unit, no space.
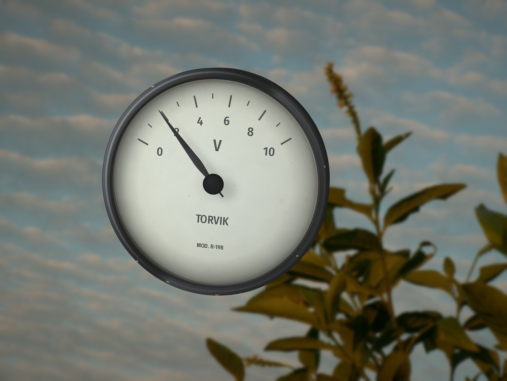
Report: 2V
